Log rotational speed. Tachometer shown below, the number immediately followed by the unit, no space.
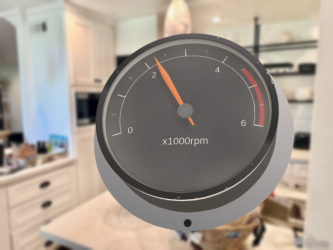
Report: 2250rpm
